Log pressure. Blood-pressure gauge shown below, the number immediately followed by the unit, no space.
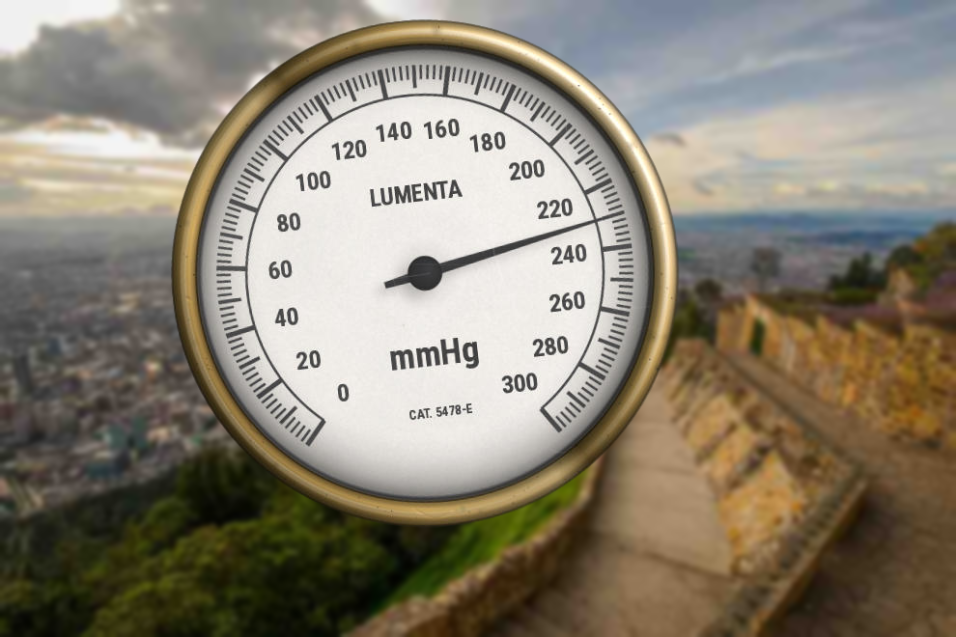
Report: 230mmHg
